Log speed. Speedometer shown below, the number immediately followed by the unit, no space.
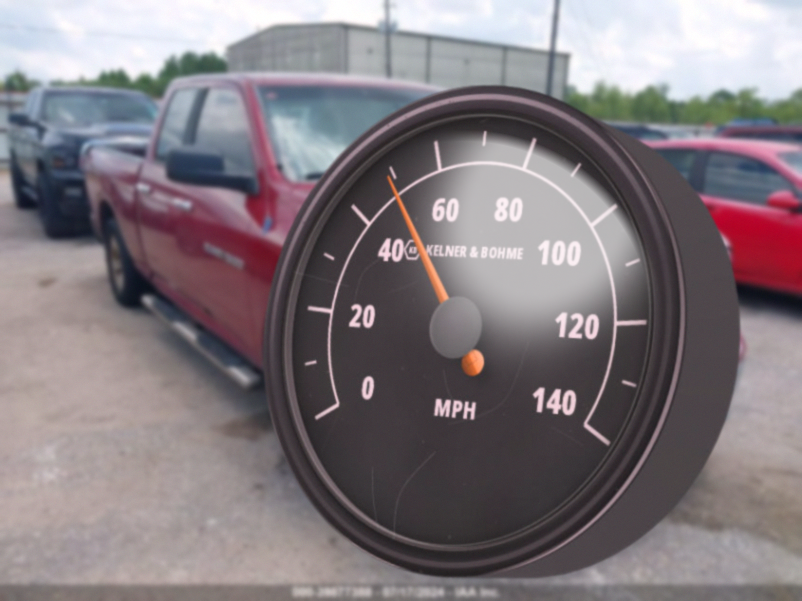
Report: 50mph
